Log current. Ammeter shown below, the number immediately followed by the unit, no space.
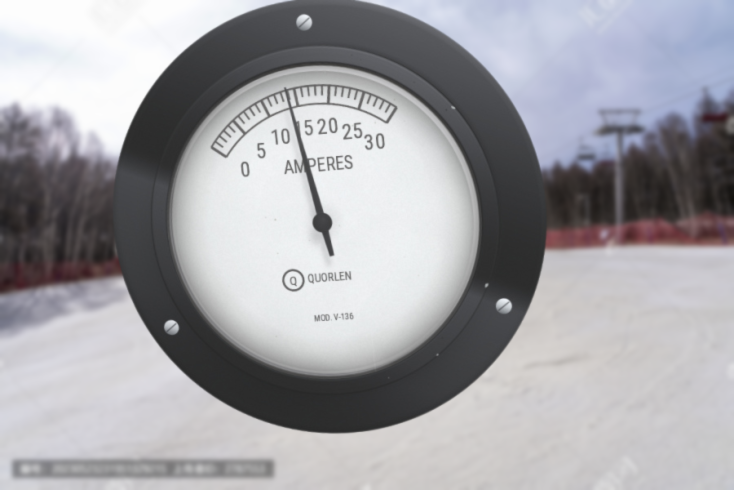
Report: 14A
